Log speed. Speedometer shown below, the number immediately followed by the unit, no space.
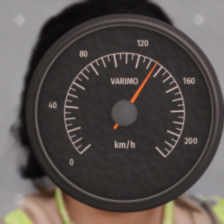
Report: 135km/h
